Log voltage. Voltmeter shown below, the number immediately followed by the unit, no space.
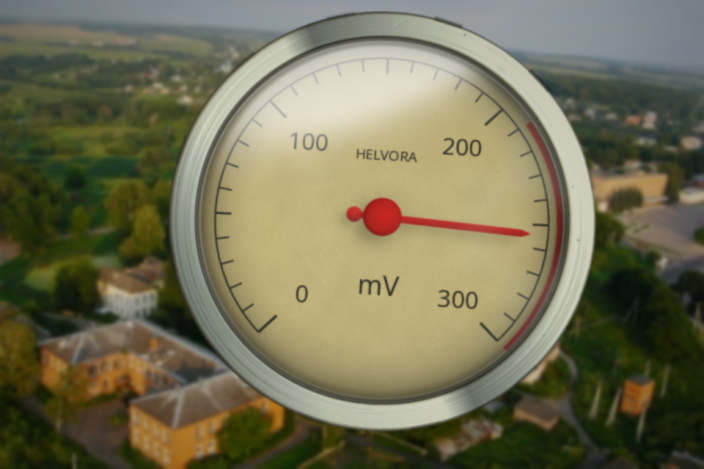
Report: 255mV
